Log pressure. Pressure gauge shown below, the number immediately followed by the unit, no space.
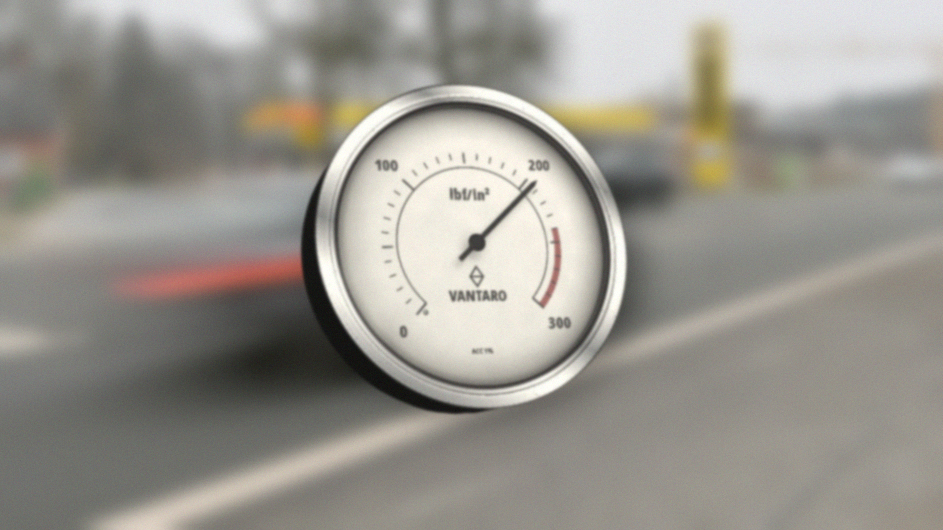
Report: 205psi
